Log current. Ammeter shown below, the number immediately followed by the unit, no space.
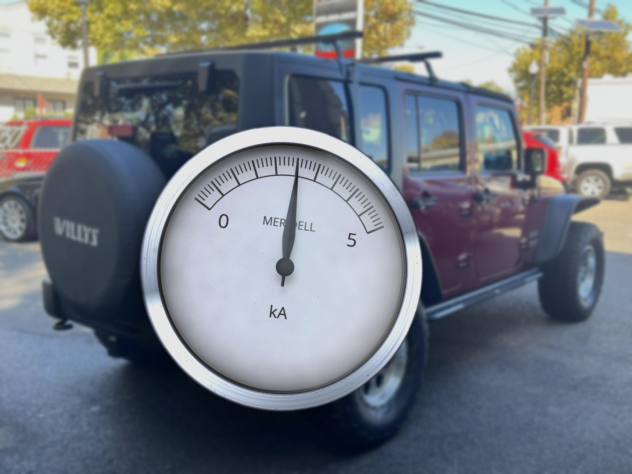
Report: 2.5kA
